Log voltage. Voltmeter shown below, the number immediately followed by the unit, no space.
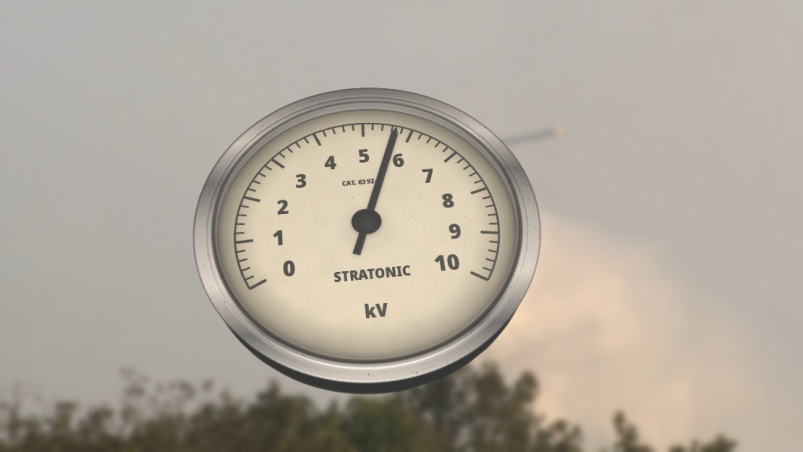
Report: 5.7kV
